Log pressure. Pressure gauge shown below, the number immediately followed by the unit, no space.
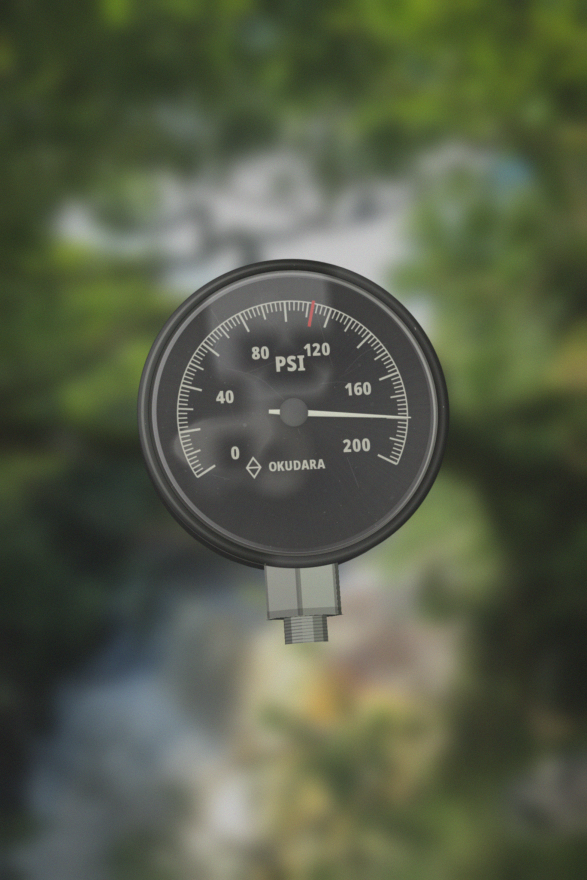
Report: 180psi
